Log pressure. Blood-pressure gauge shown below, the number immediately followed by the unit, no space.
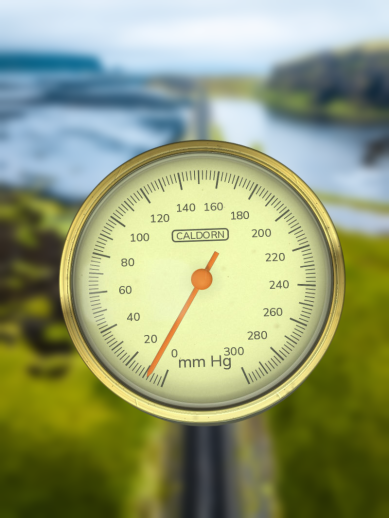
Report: 8mmHg
